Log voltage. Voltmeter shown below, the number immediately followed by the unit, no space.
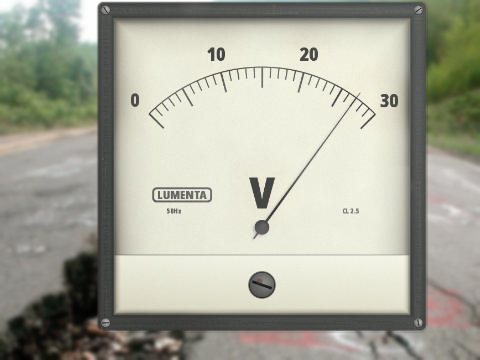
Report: 27V
